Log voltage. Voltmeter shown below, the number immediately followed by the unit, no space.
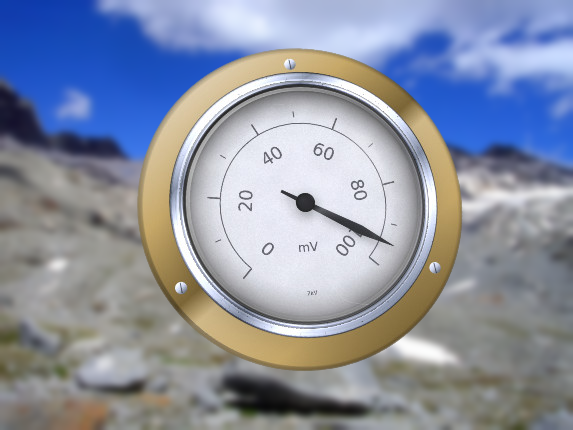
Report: 95mV
